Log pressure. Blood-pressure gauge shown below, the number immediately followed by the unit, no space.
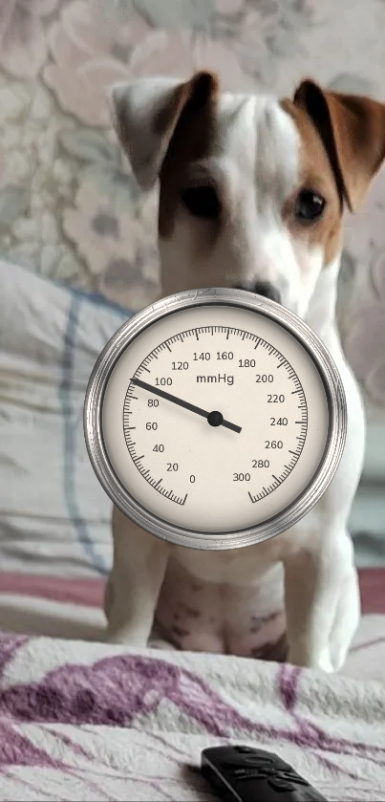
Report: 90mmHg
